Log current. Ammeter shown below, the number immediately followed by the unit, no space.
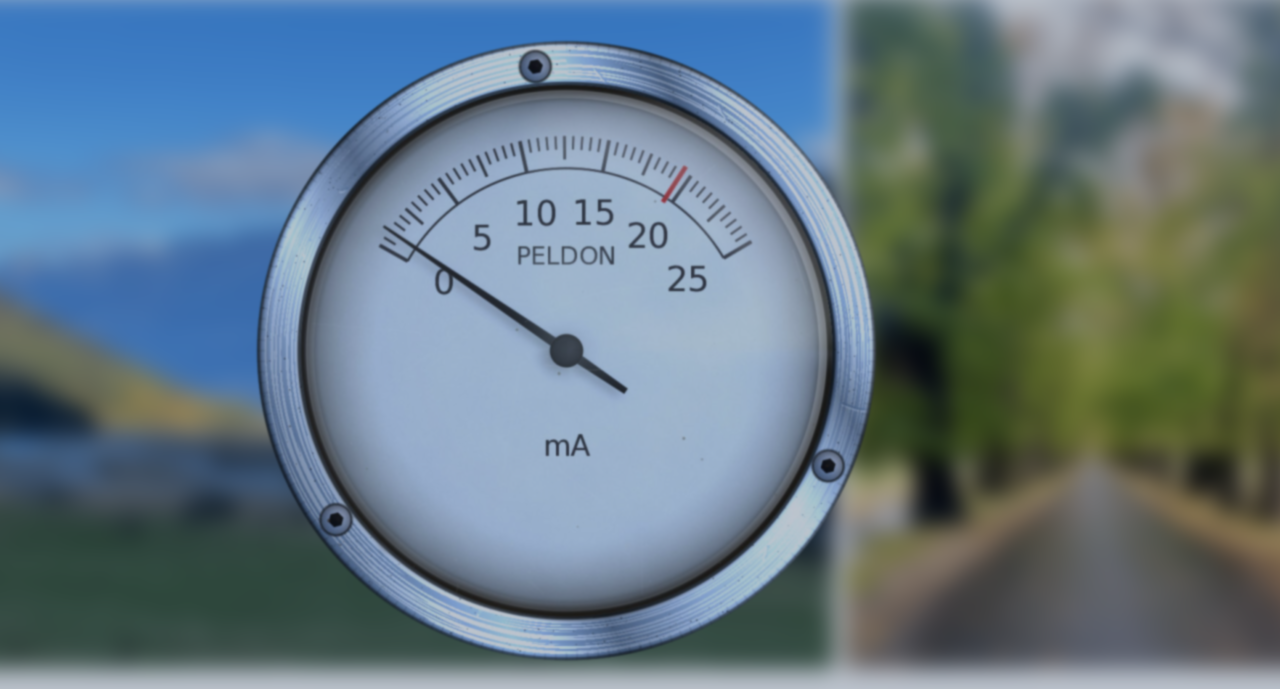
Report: 1mA
